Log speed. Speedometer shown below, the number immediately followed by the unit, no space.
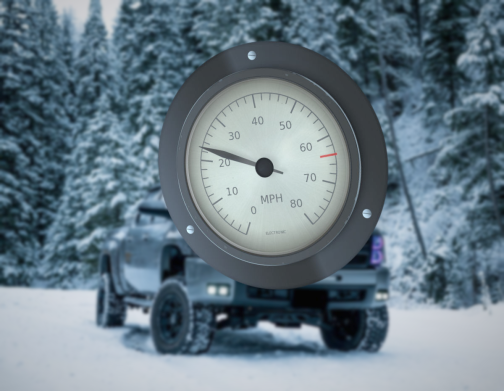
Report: 23mph
